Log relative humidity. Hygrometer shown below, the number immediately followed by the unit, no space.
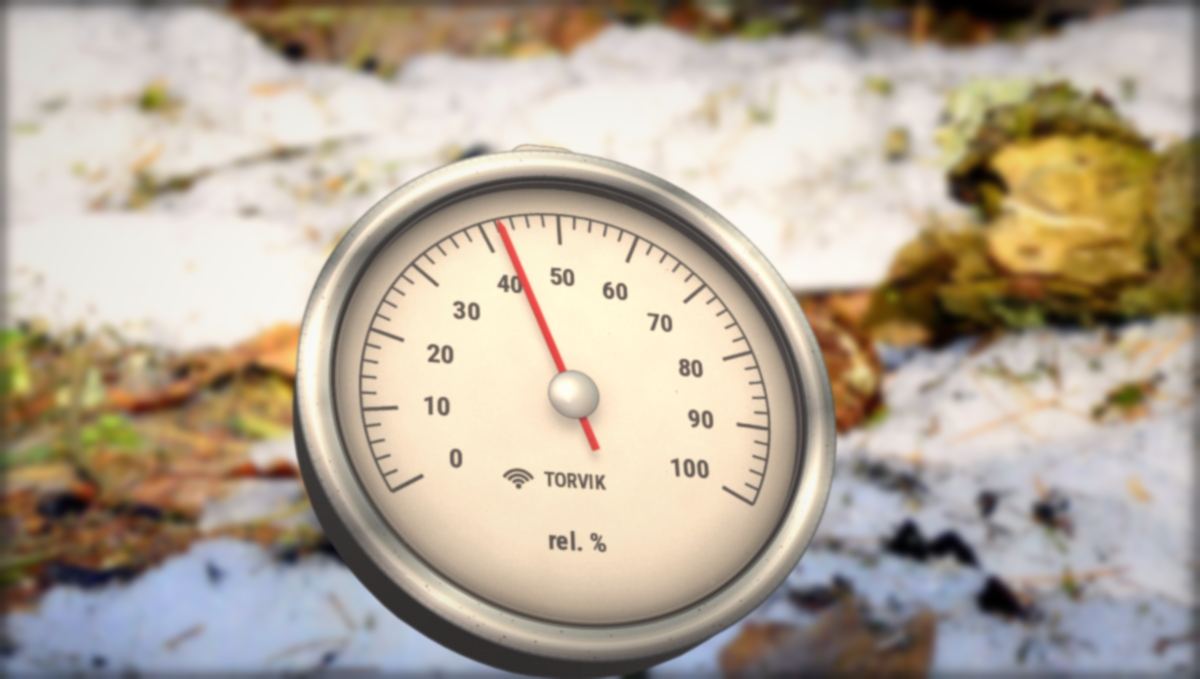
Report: 42%
